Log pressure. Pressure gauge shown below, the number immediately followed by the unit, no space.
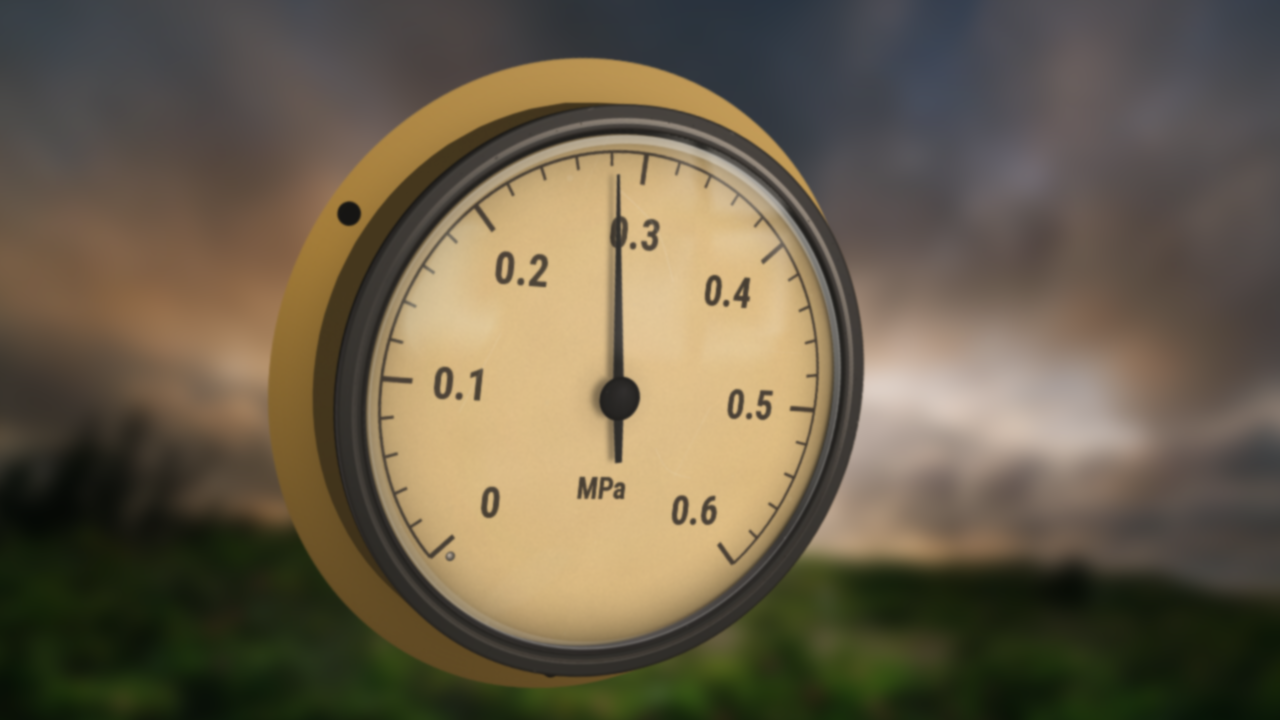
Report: 0.28MPa
